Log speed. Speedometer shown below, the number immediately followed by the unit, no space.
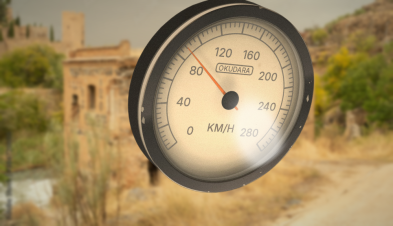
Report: 88km/h
